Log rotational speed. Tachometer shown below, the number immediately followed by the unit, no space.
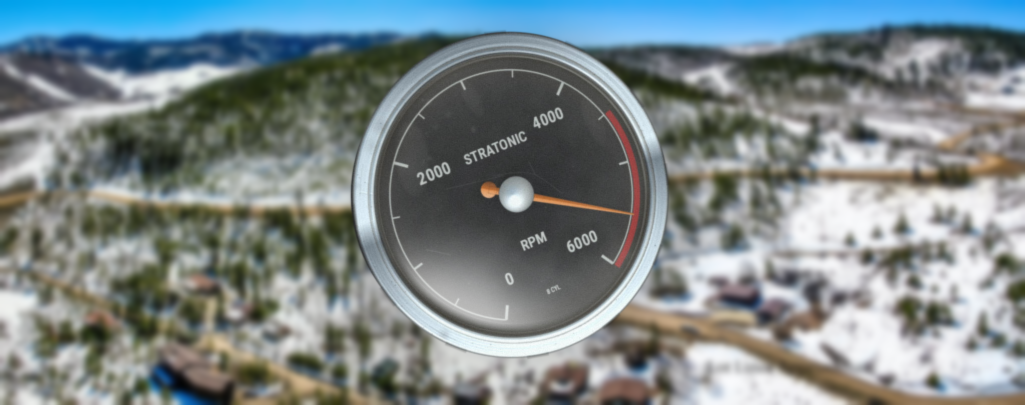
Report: 5500rpm
